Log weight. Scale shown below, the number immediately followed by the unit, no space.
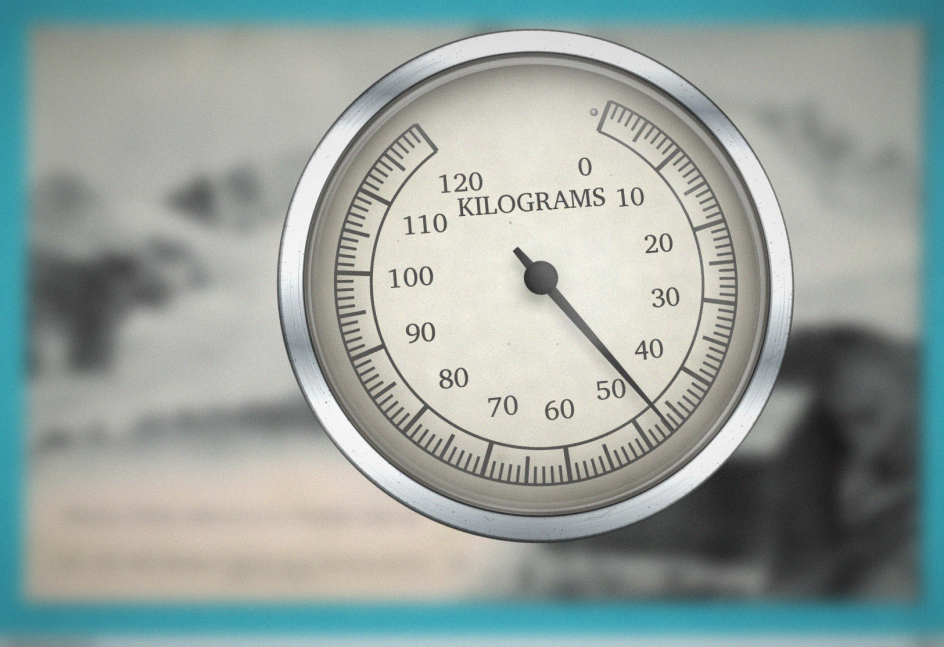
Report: 47kg
